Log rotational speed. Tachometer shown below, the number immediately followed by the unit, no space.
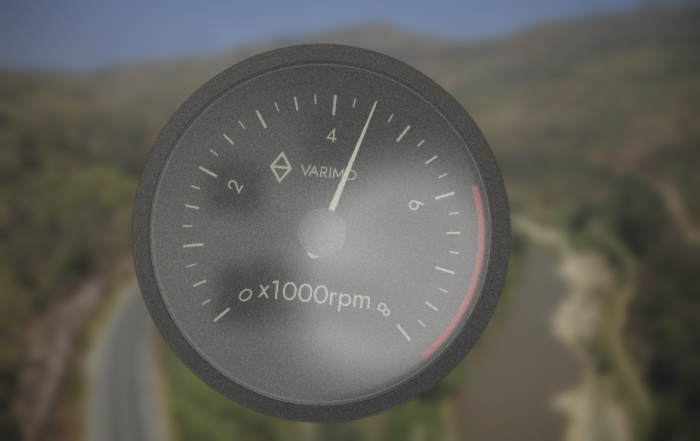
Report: 4500rpm
